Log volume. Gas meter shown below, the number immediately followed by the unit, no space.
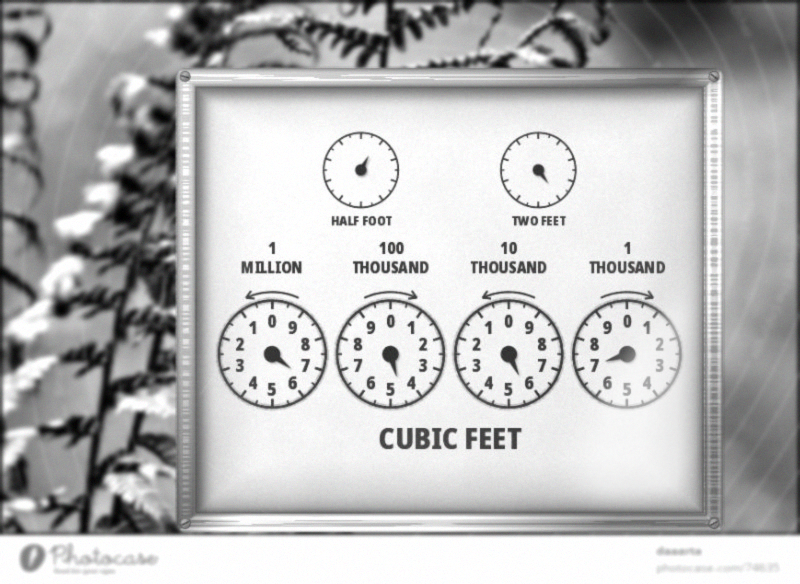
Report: 645700ft³
